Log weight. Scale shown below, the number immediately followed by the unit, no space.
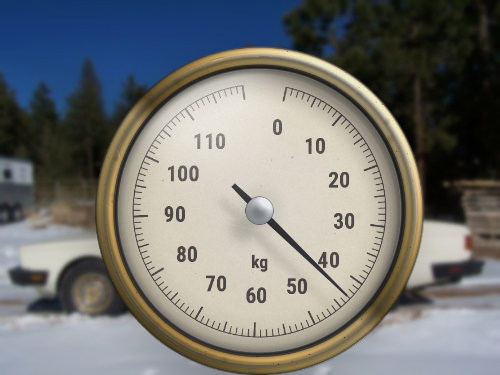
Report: 43kg
